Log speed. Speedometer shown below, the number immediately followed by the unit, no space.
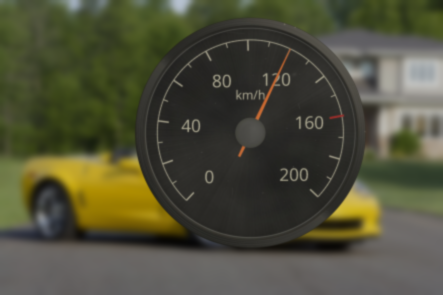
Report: 120km/h
